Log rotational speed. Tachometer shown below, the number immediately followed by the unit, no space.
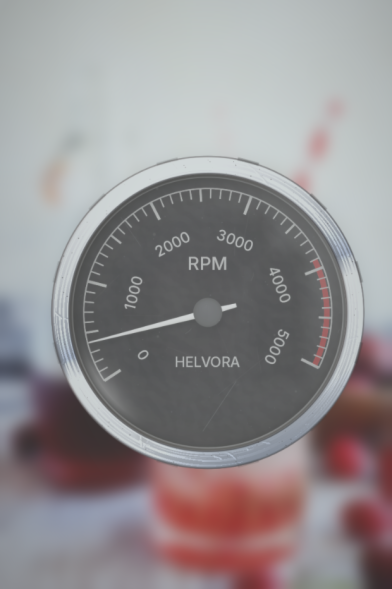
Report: 400rpm
